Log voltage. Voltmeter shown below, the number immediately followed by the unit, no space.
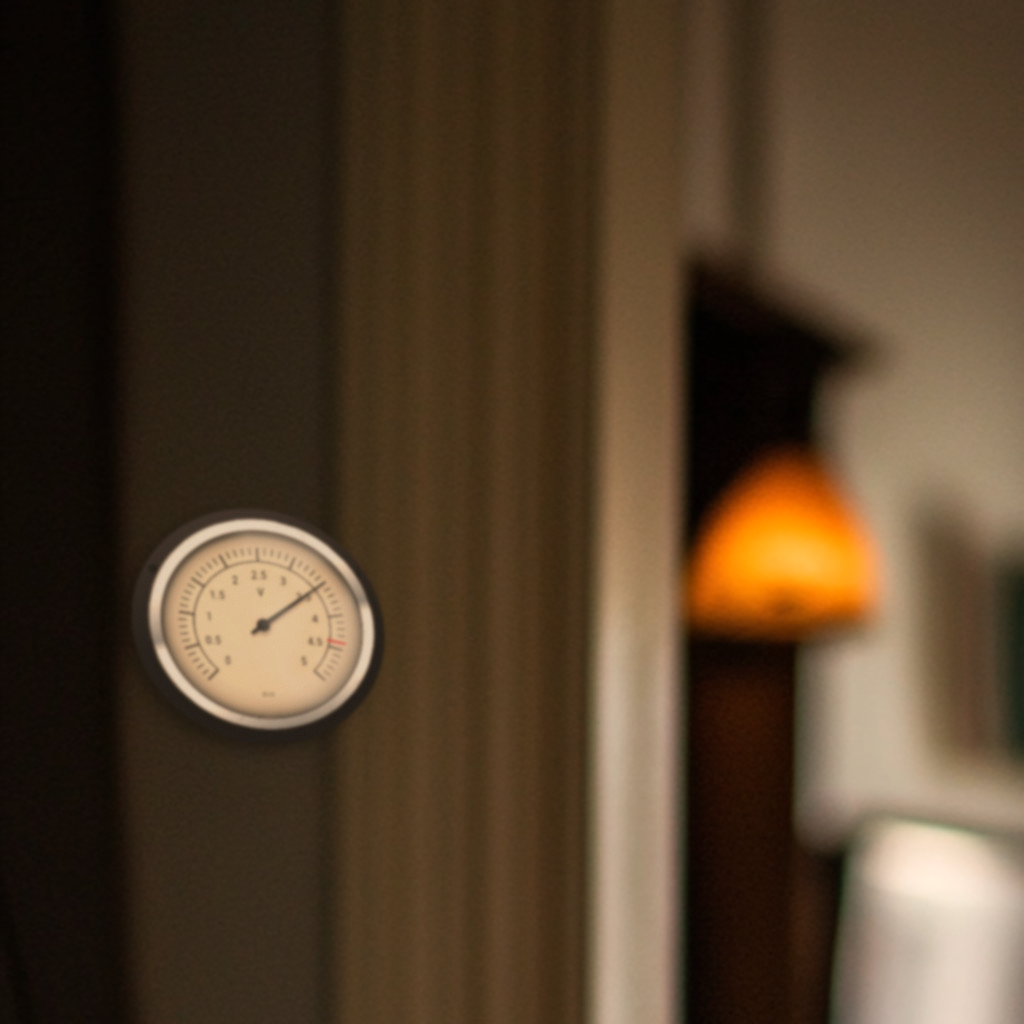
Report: 3.5V
